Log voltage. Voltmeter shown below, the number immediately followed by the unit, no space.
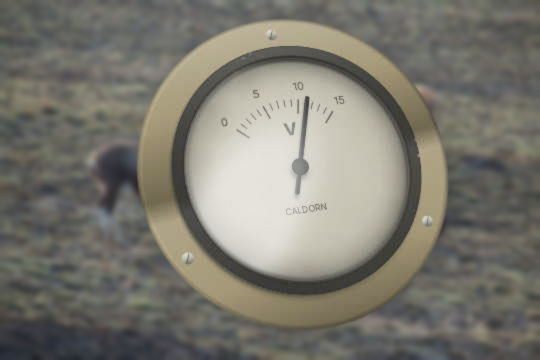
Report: 11V
